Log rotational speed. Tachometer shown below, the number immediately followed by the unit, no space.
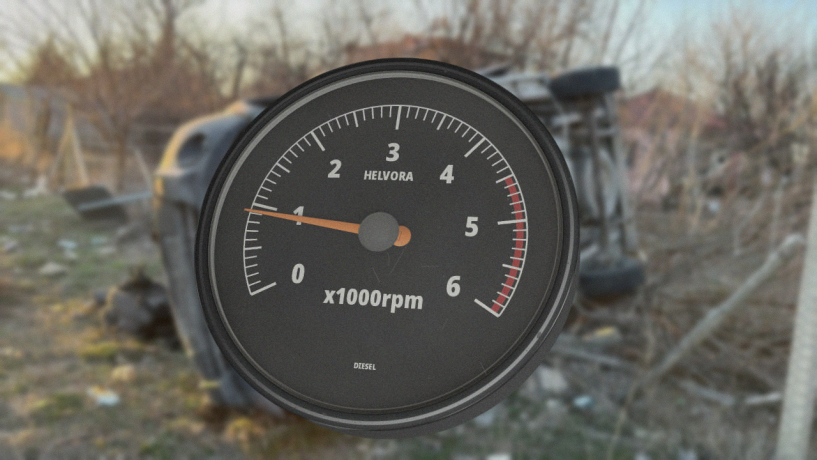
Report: 900rpm
